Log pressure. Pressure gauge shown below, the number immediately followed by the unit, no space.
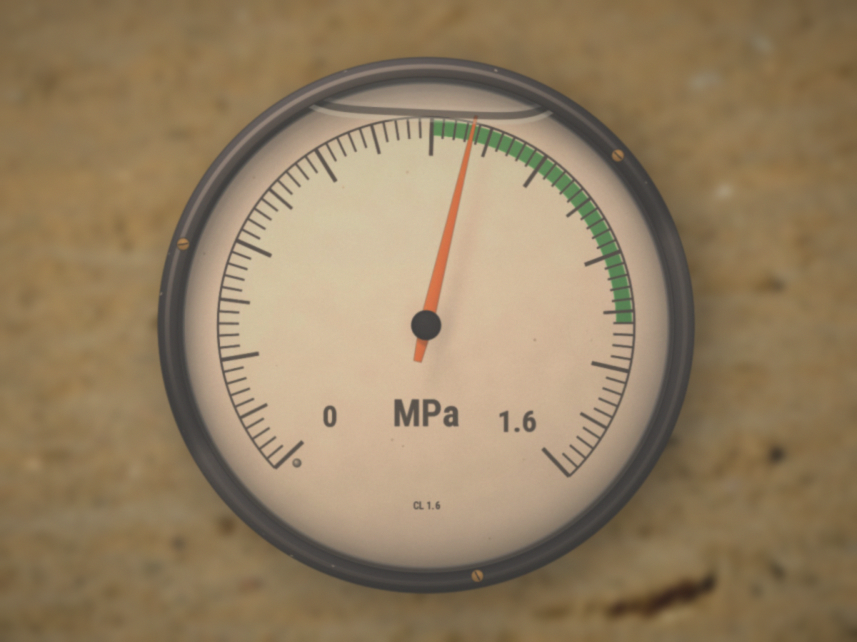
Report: 0.87MPa
